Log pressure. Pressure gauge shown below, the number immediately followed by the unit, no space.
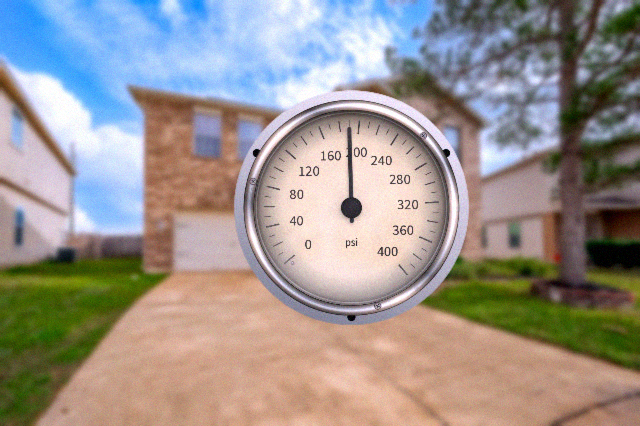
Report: 190psi
